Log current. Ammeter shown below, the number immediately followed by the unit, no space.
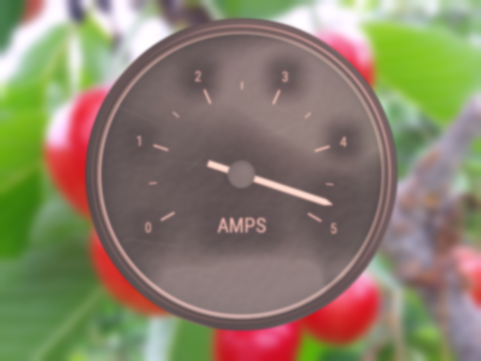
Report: 4.75A
